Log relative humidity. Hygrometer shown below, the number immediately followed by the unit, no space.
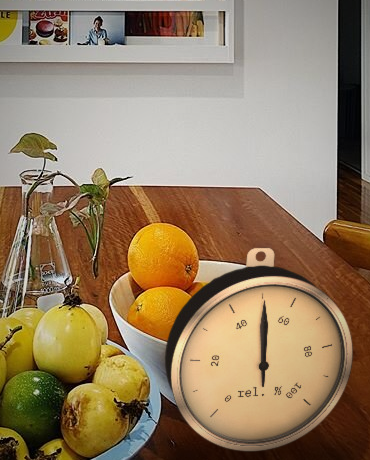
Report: 50%
